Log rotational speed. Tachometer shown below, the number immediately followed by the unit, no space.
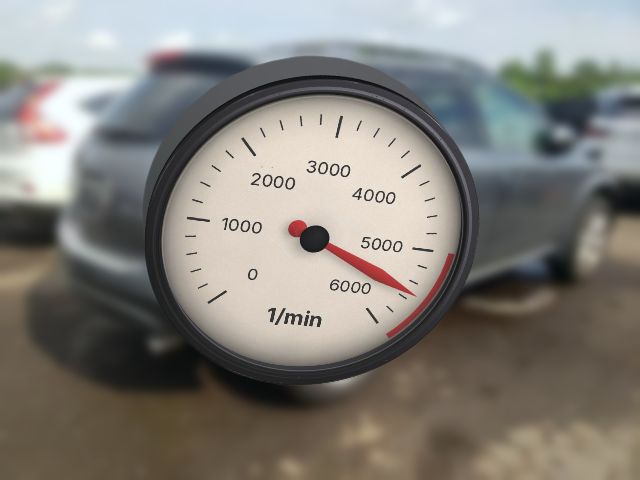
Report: 5500rpm
